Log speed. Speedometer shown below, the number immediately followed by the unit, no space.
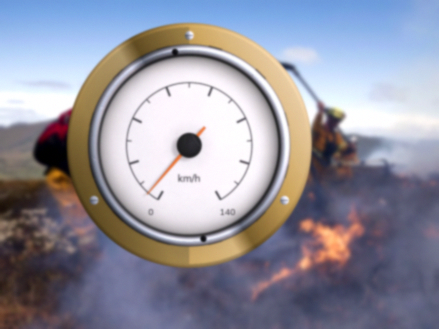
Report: 5km/h
